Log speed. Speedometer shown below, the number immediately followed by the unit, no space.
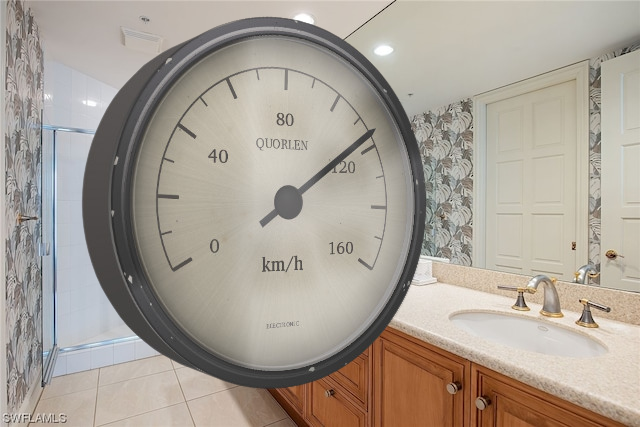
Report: 115km/h
